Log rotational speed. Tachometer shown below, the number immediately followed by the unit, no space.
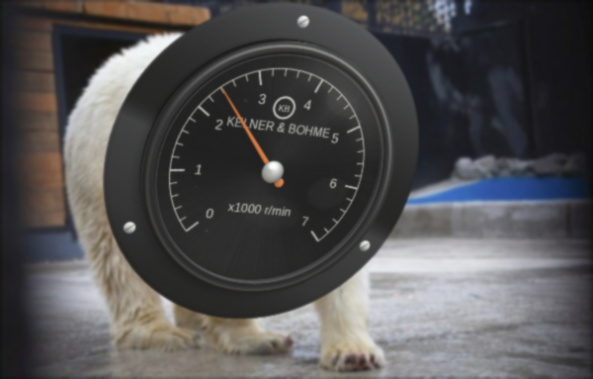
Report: 2400rpm
